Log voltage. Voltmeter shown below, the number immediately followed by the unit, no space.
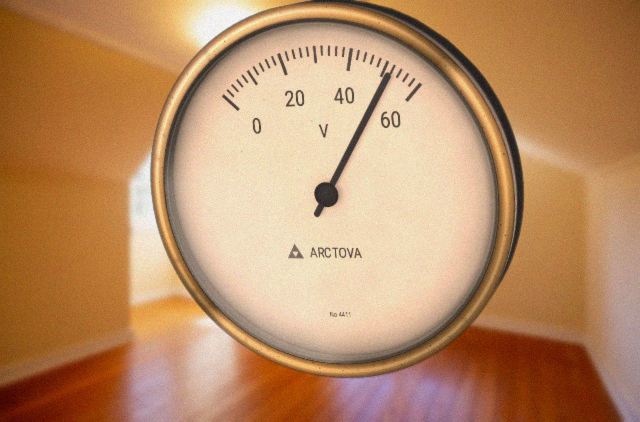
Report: 52V
